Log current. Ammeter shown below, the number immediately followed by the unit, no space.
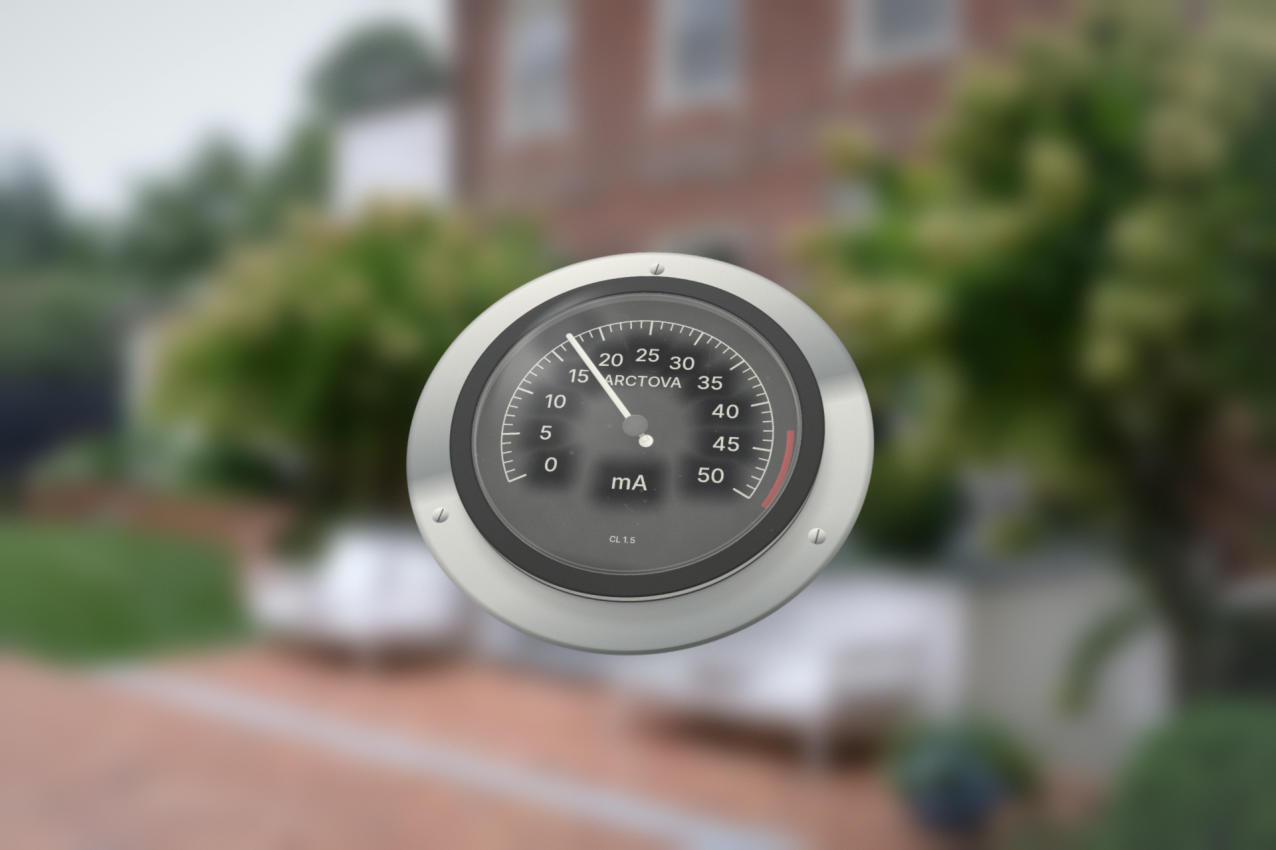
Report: 17mA
